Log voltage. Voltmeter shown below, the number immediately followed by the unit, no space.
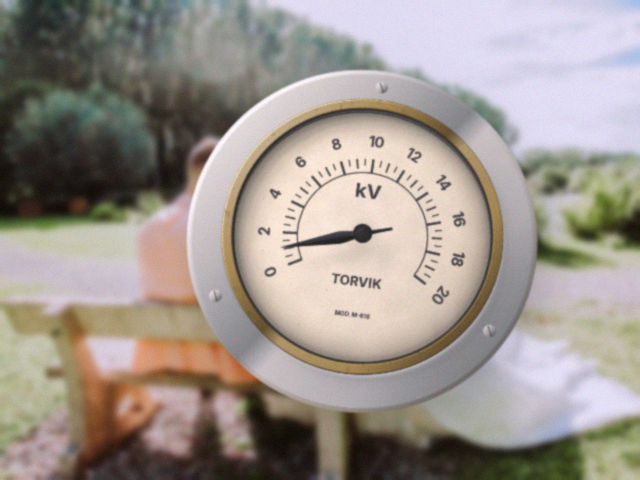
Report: 1kV
